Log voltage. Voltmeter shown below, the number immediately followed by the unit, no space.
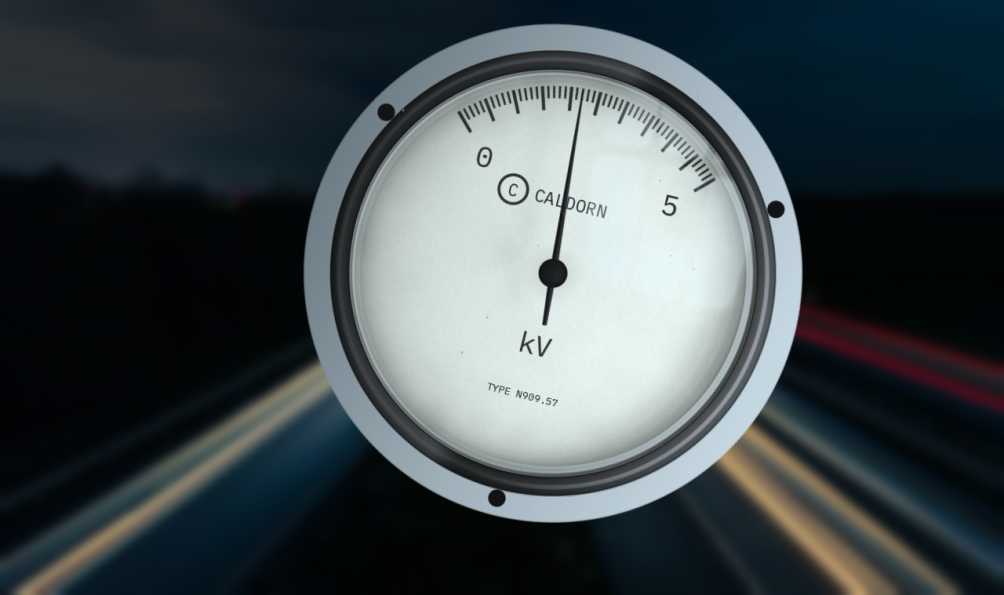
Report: 2.2kV
